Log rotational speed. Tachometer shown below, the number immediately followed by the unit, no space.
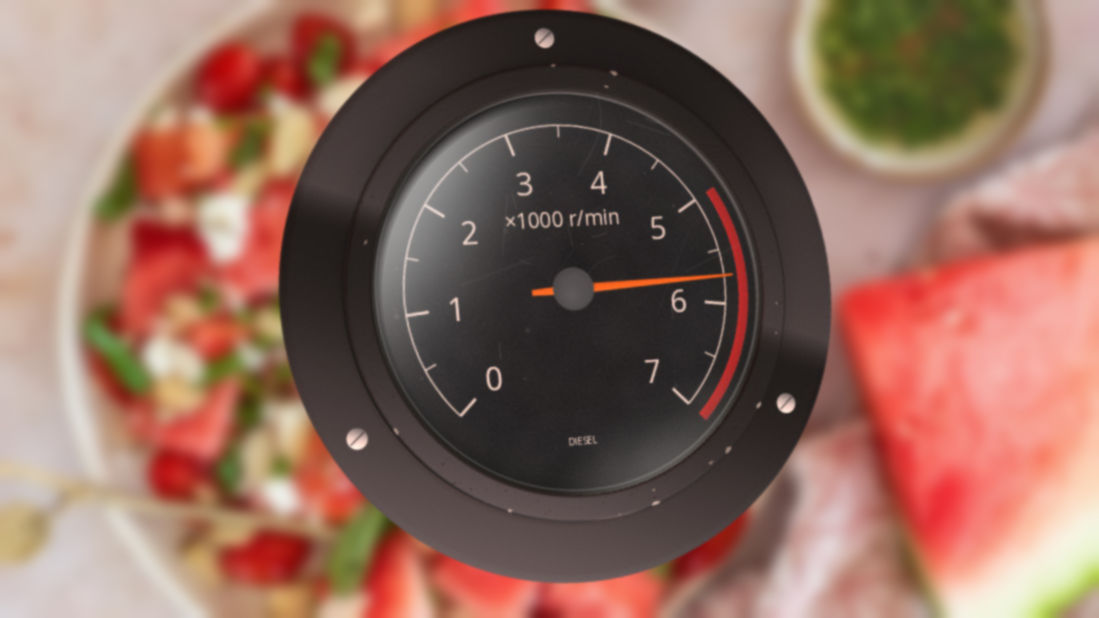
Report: 5750rpm
